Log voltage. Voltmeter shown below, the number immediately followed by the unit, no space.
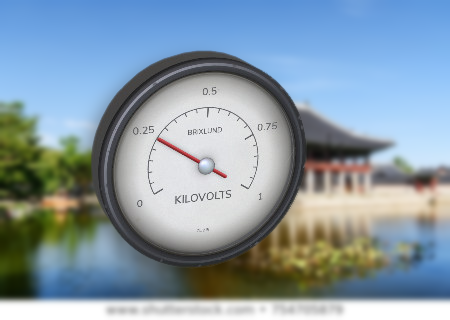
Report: 0.25kV
